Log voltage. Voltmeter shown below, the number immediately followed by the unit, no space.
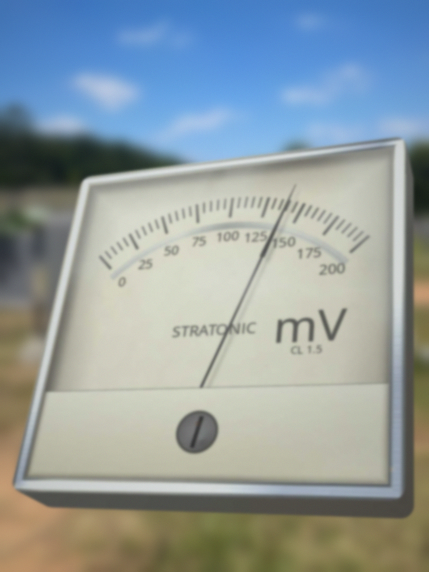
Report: 140mV
